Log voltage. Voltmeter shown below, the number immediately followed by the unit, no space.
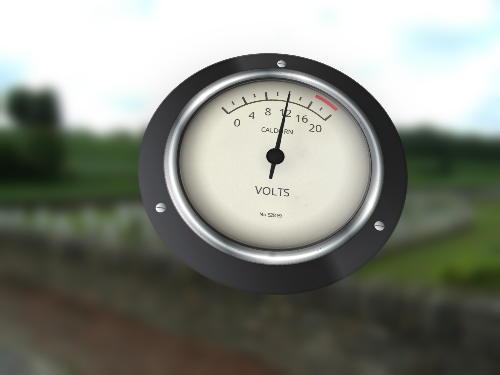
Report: 12V
